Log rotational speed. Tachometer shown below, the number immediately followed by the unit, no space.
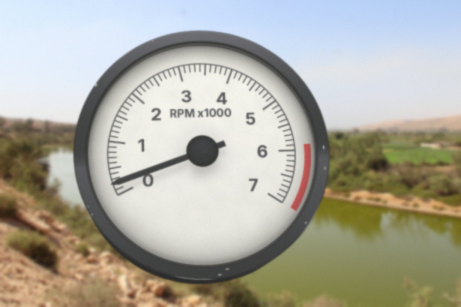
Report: 200rpm
